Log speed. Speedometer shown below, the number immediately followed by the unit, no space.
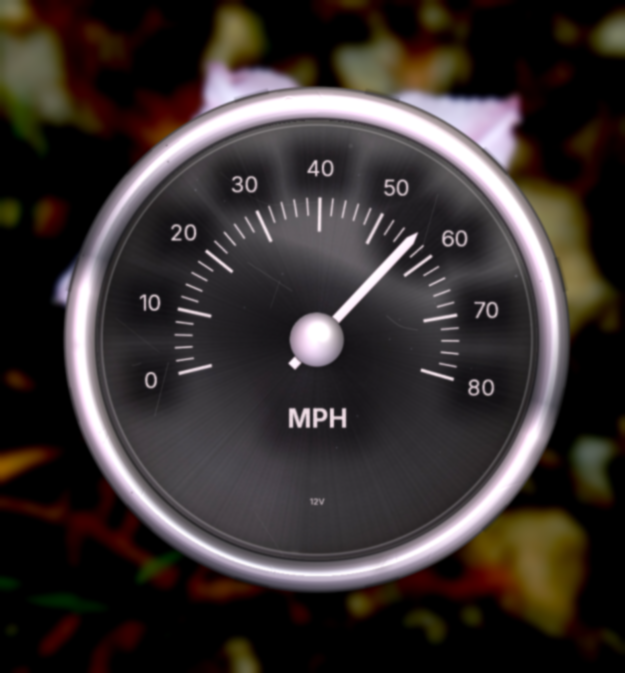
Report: 56mph
